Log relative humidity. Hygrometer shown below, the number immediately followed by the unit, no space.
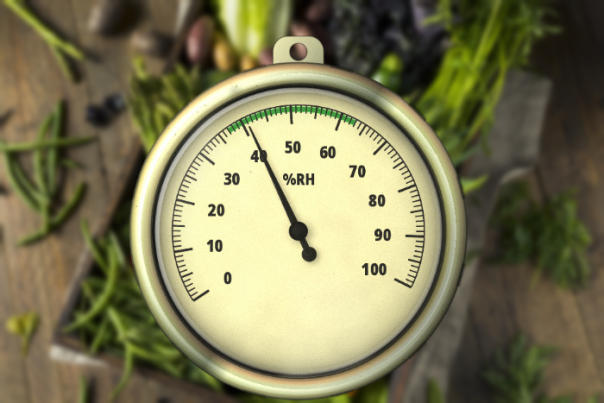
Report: 41%
